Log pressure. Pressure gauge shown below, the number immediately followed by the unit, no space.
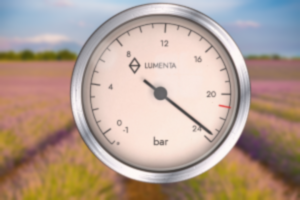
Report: 23.5bar
